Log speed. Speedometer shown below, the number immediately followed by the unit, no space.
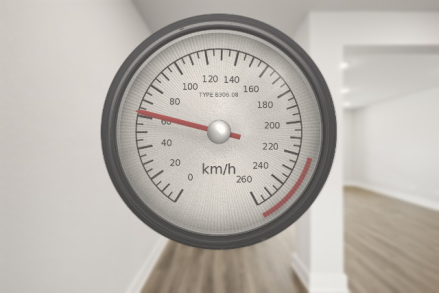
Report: 62.5km/h
